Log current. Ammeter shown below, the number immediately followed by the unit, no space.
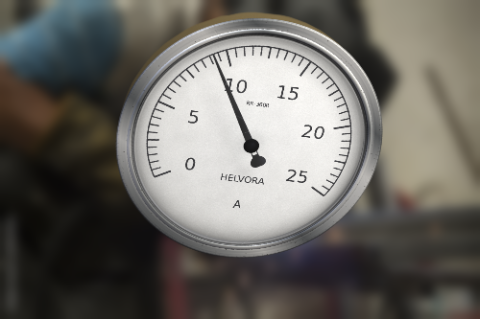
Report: 9.25A
